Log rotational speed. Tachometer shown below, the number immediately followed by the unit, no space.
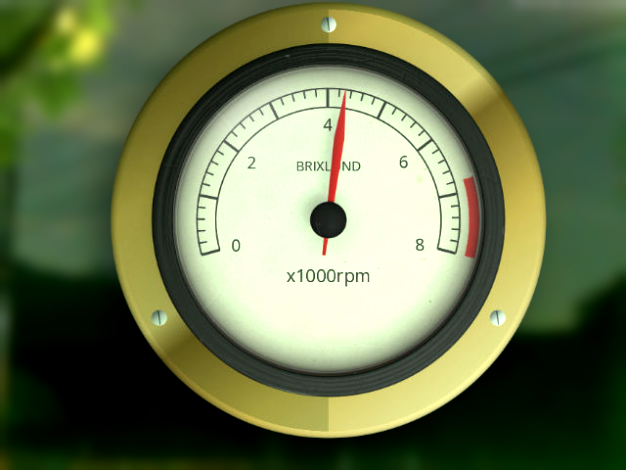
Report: 4300rpm
